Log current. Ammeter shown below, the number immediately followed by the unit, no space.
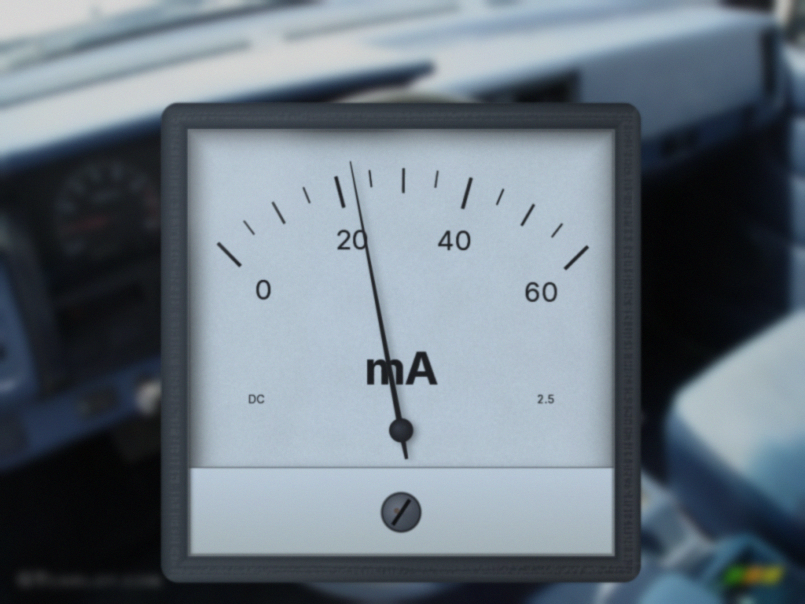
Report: 22.5mA
